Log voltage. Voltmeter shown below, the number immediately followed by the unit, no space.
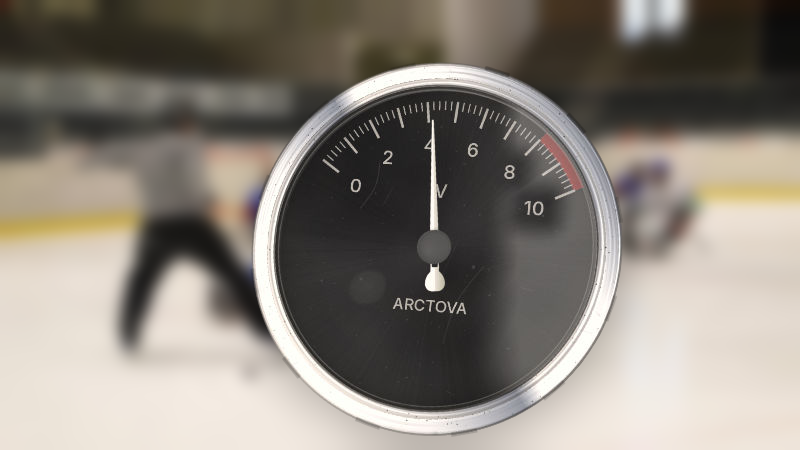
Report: 4.2V
